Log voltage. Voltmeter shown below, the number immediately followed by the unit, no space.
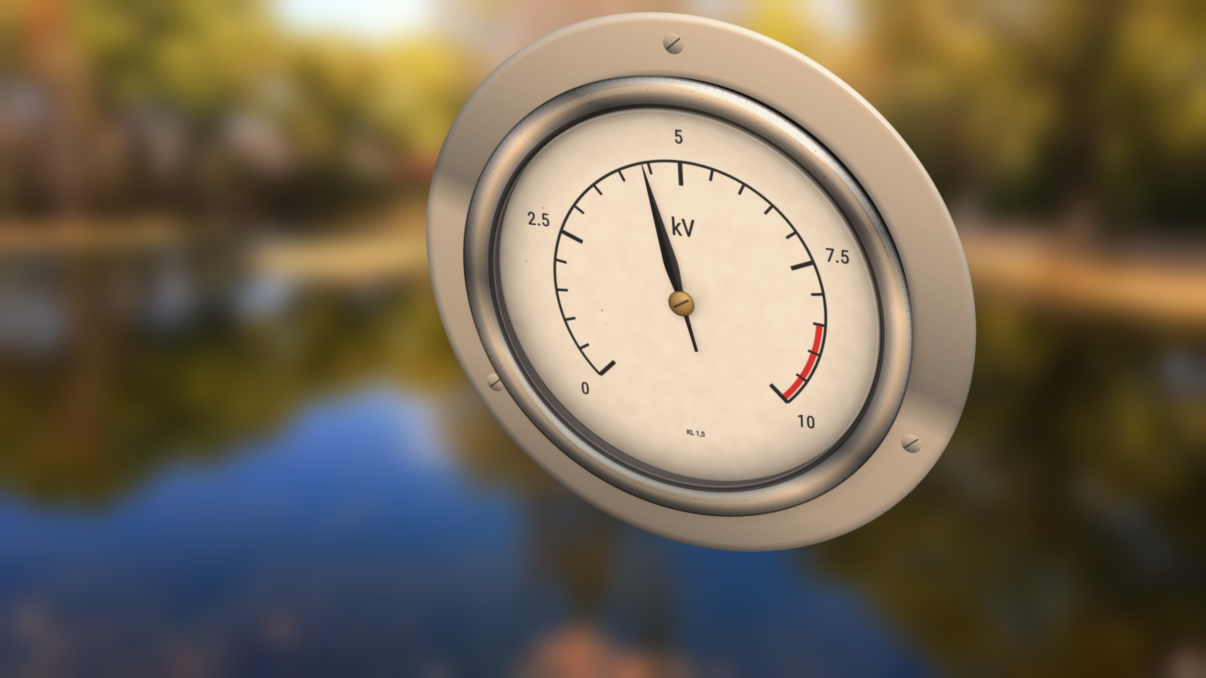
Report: 4.5kV
